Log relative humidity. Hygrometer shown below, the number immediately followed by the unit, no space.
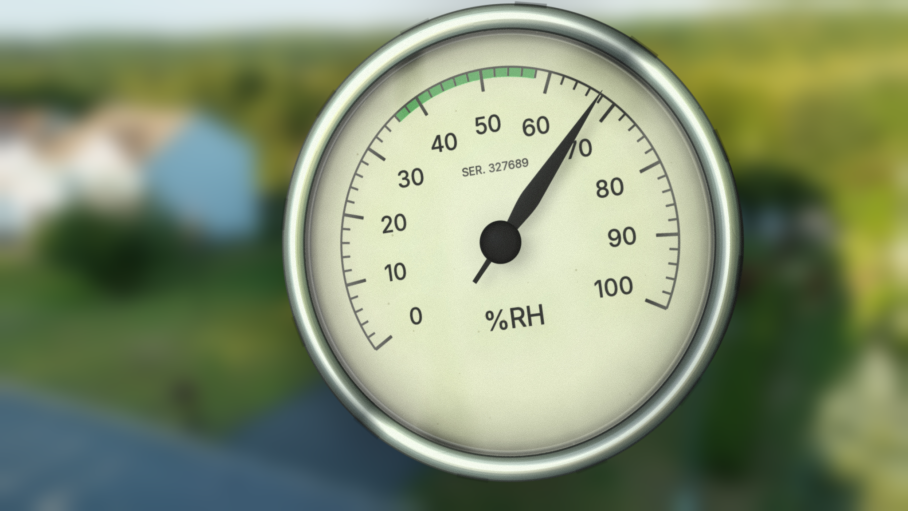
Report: 68%
